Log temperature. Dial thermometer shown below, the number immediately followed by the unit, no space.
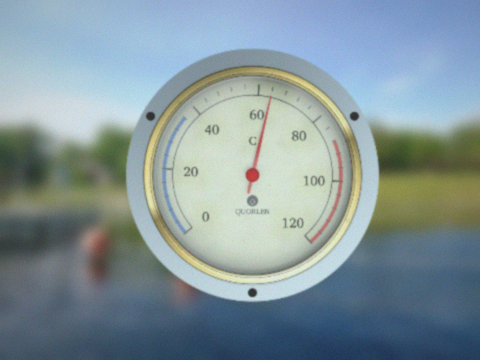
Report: 64°C
